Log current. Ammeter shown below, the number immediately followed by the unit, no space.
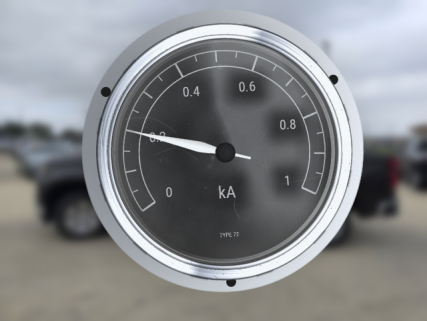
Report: 0.2kA
